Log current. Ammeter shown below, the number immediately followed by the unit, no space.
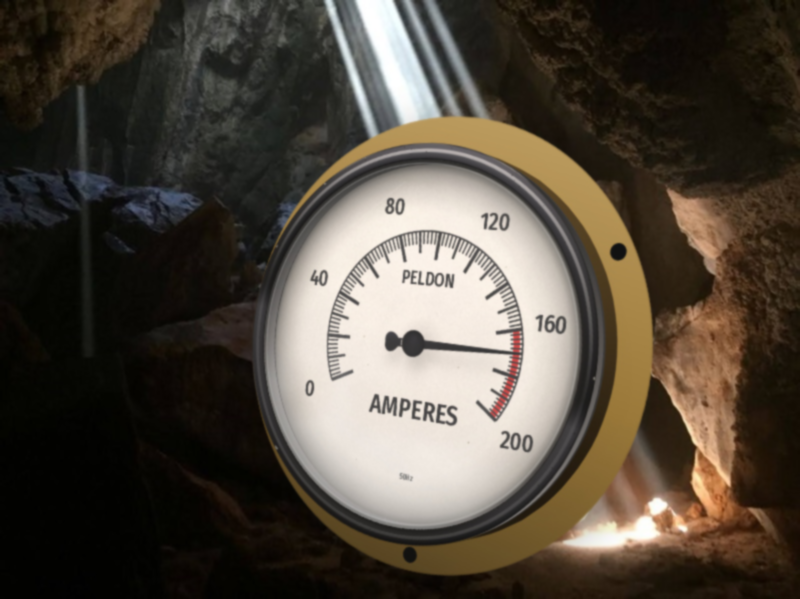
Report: 170A
